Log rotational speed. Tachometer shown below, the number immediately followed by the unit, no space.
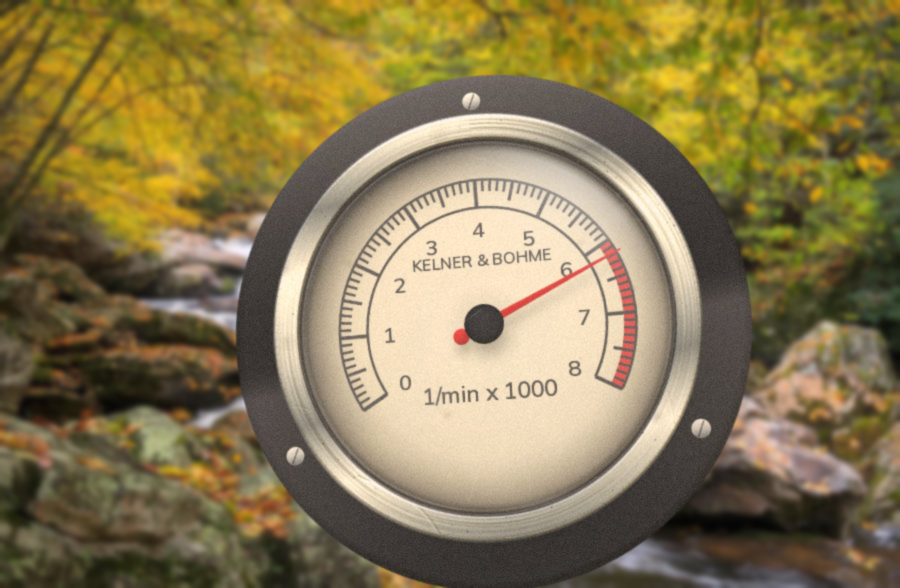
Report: 6200rpm
